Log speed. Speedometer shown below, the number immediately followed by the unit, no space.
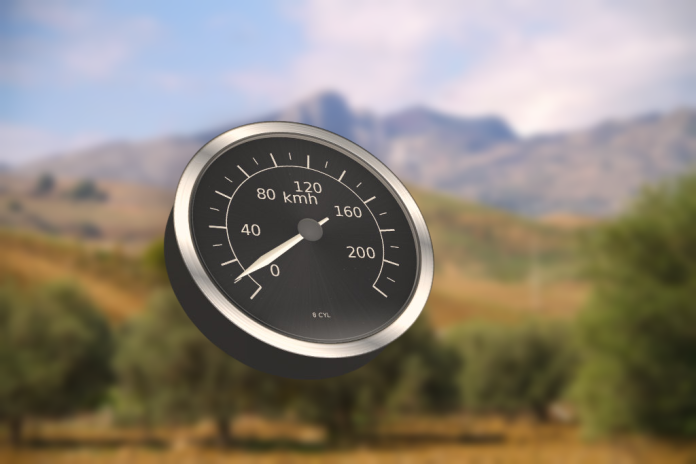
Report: 10km/h
